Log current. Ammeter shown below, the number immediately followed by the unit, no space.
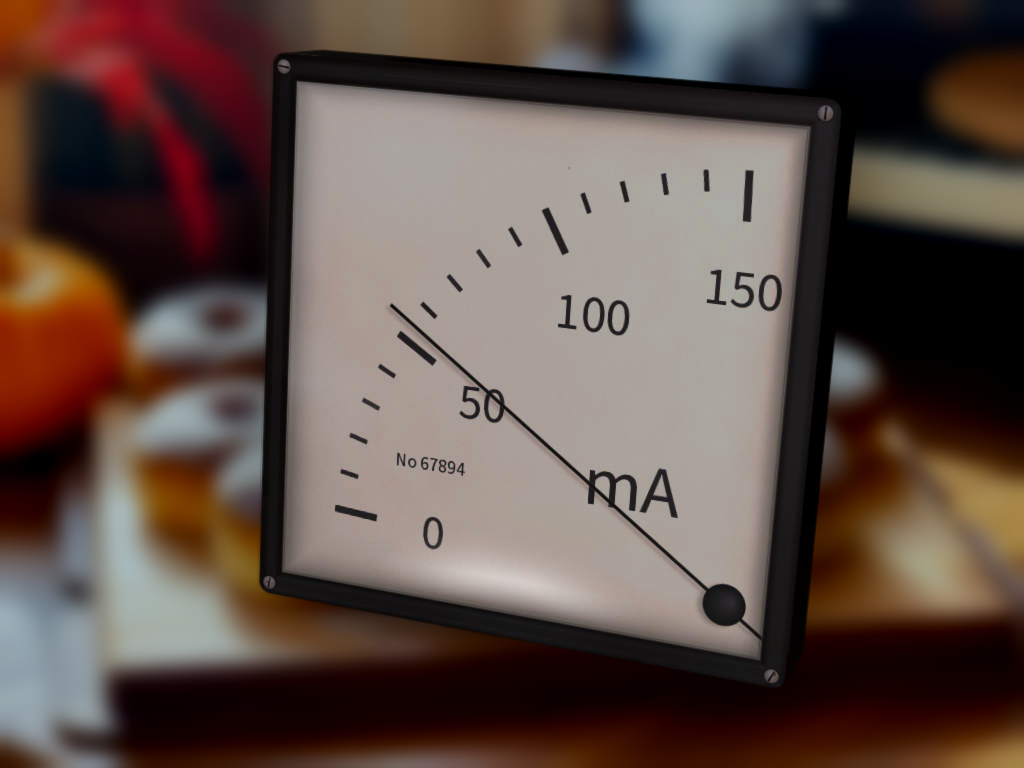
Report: 55mA
